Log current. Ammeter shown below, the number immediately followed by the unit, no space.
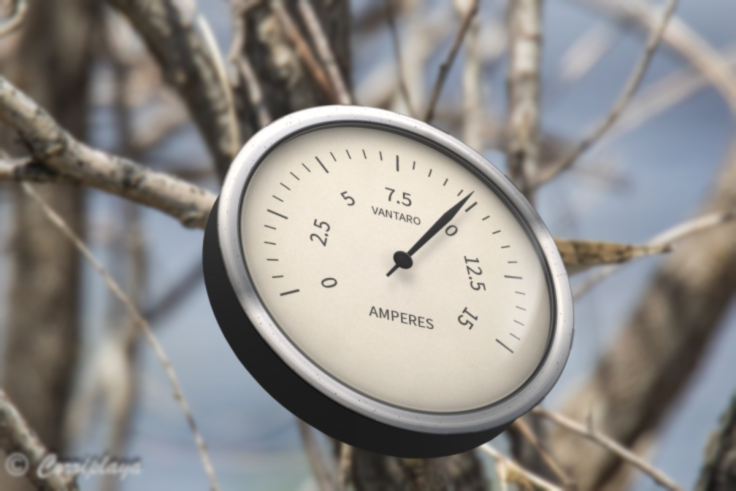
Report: 9.75A
